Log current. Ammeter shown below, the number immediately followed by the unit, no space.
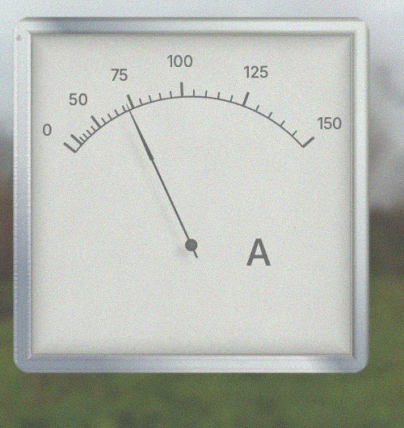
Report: 72.5A
